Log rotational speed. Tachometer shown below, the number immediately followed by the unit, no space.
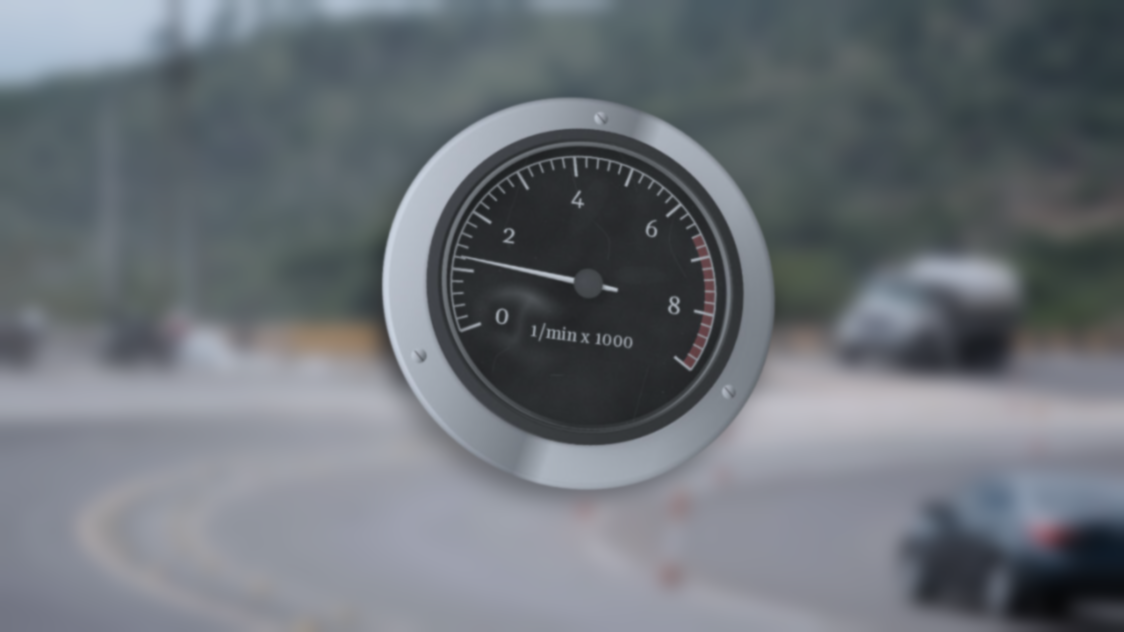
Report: 1200rpm
